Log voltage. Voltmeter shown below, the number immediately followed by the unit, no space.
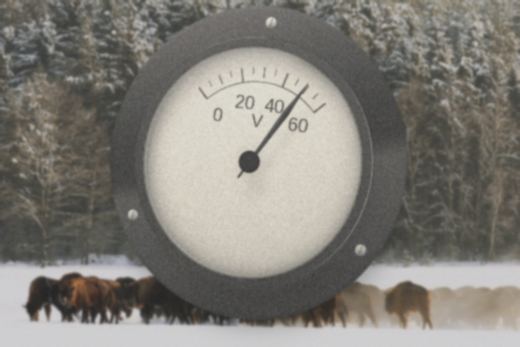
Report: 50V
